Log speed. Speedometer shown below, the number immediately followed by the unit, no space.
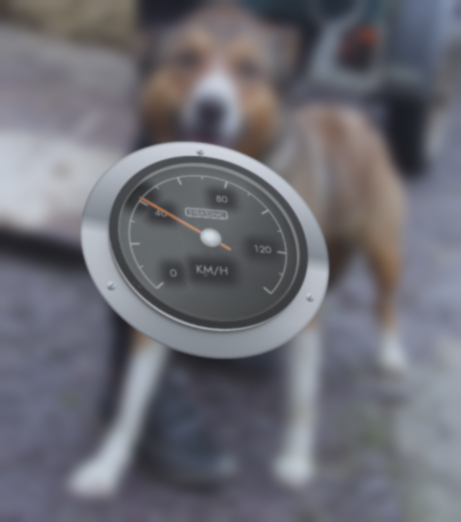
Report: 40km/h
